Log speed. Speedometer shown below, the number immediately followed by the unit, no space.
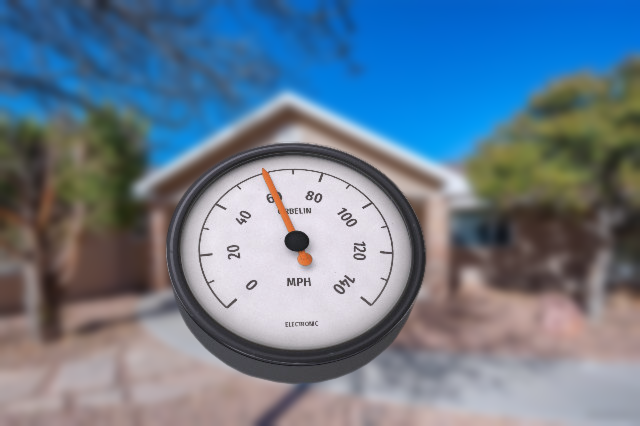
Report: 60mph
